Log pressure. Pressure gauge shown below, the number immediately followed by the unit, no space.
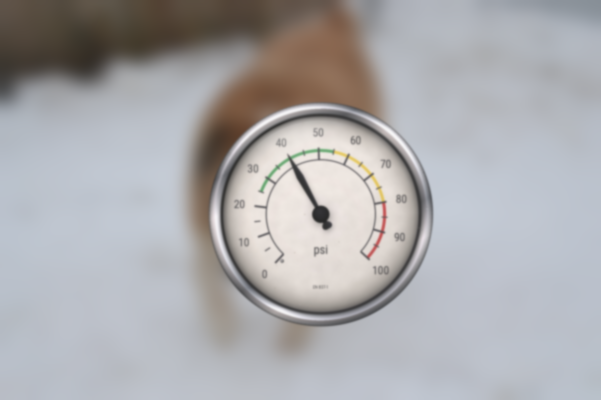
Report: 40psi
